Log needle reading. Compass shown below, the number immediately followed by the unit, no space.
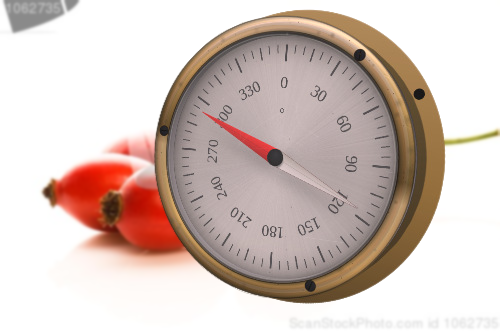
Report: 295°
